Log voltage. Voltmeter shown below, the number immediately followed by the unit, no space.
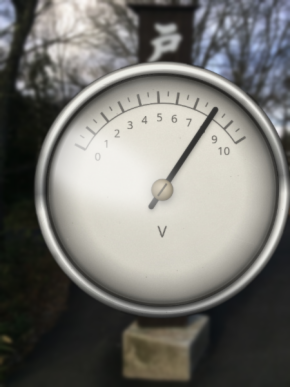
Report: 8V
